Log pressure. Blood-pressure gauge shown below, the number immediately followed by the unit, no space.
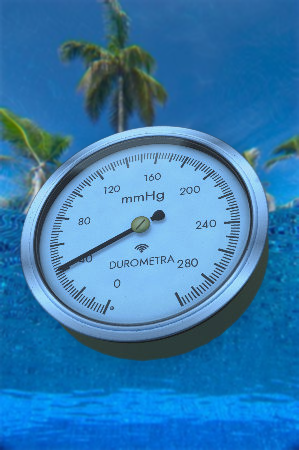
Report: 40mmHg
